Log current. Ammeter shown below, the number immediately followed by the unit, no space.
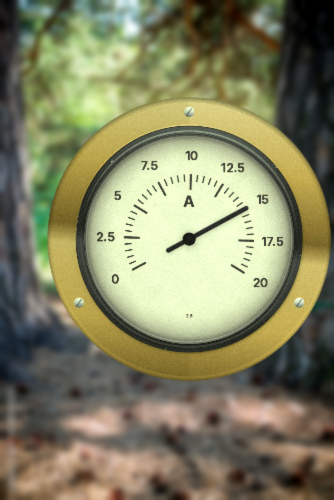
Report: 15A
